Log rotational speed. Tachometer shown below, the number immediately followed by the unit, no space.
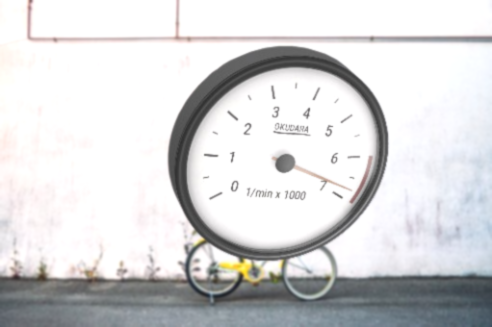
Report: 6750rpm
